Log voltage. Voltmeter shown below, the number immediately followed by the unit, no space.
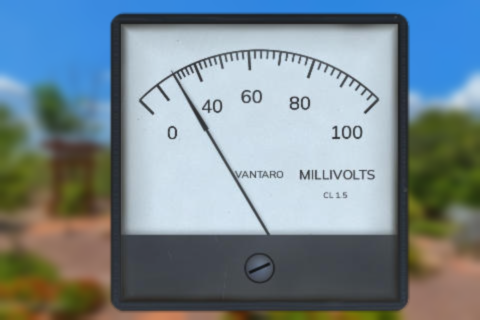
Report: 30mV
